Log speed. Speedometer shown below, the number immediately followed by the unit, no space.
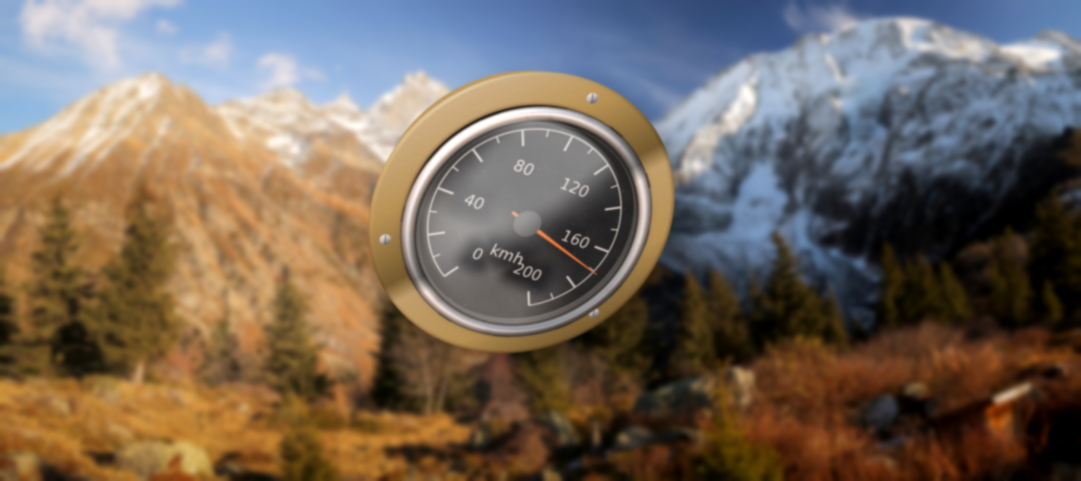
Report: 170km/h
